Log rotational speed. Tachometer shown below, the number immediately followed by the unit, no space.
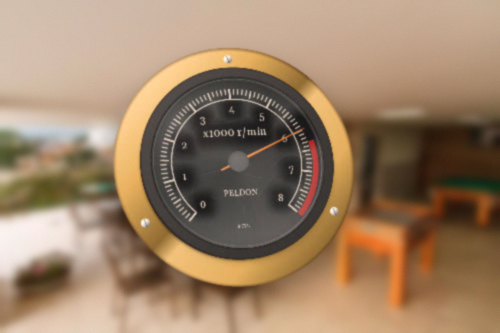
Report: 6000rpm
